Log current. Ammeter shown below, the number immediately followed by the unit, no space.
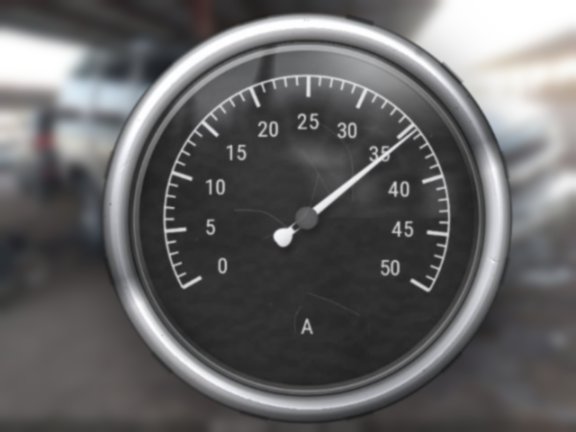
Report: 35.5A
